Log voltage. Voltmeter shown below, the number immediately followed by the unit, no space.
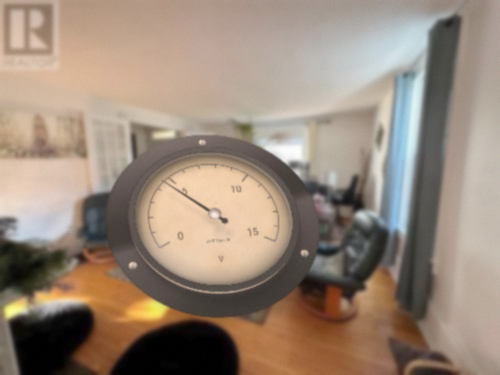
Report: 4.5V
